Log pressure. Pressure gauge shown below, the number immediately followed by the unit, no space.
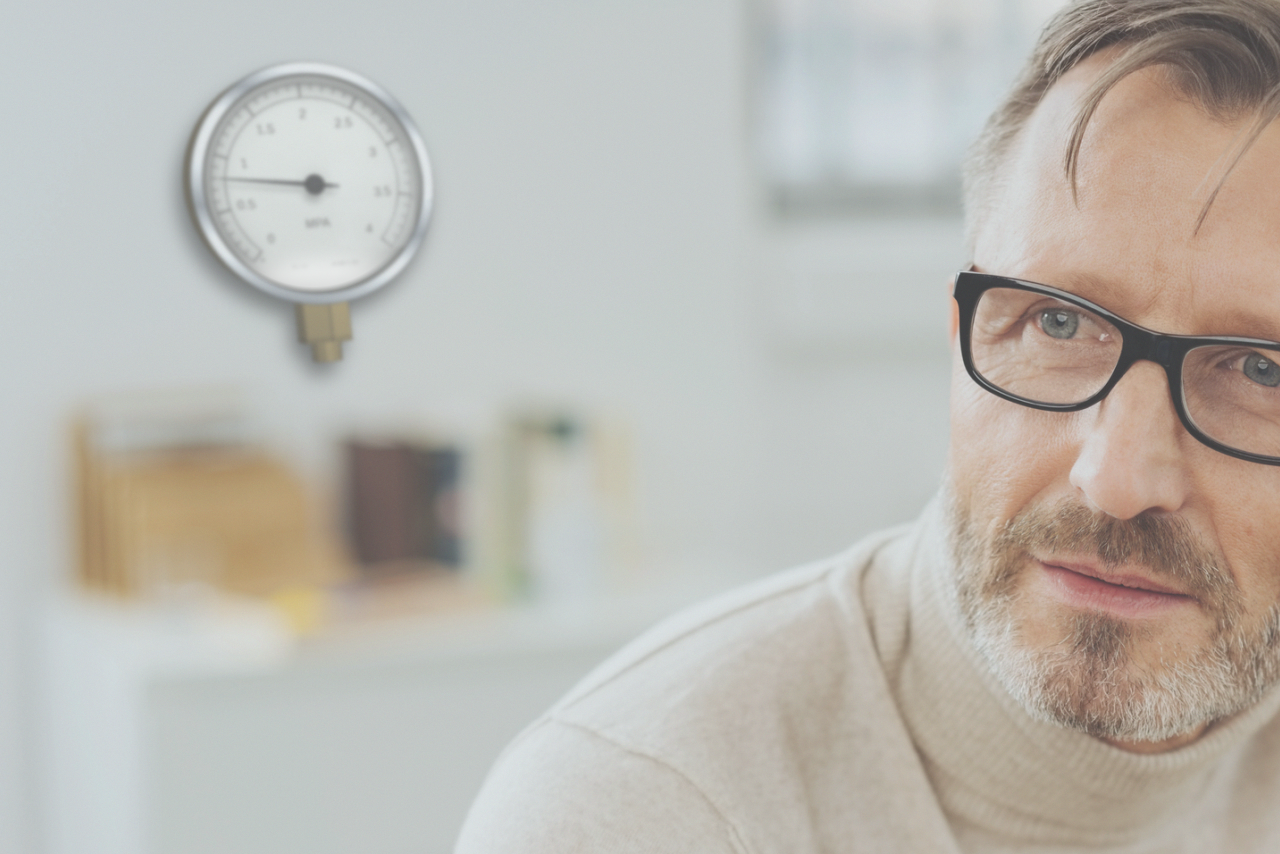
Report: 0.8MPa
